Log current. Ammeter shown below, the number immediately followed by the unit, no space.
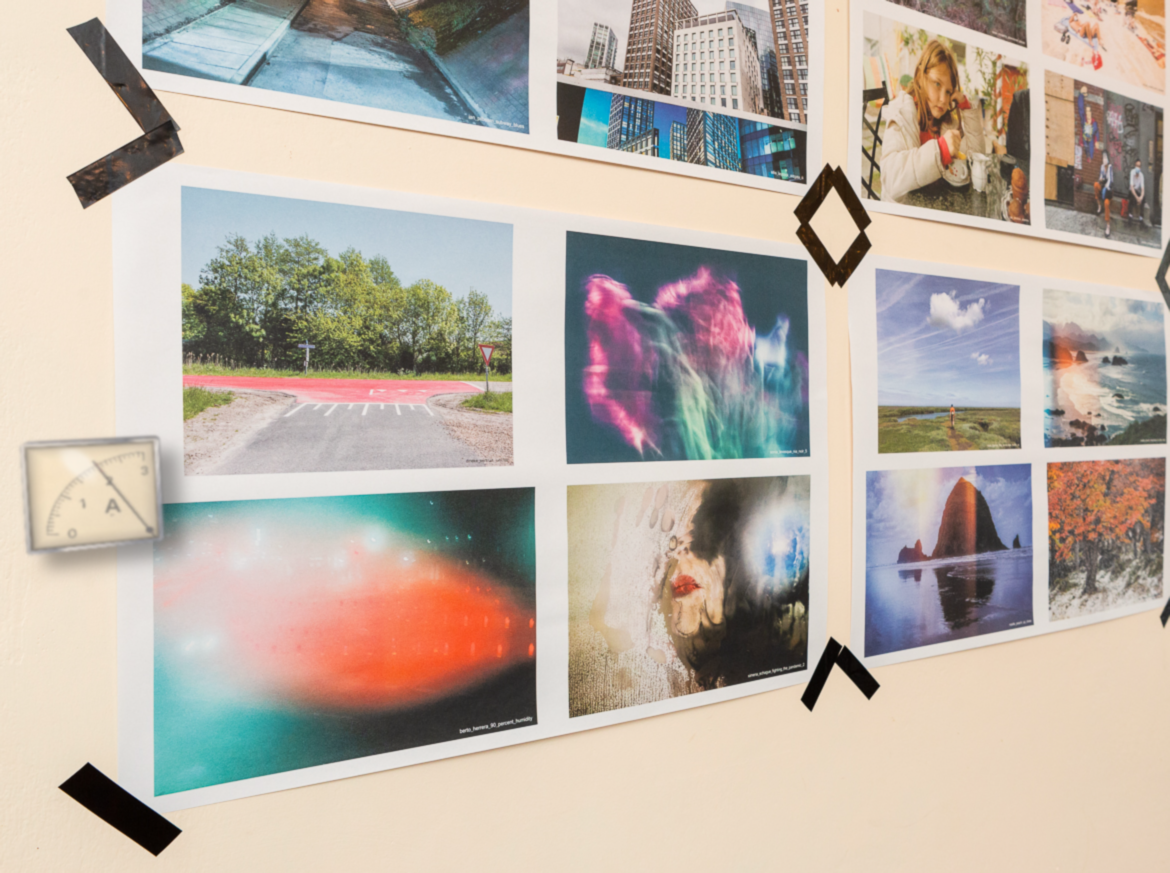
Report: 2A
